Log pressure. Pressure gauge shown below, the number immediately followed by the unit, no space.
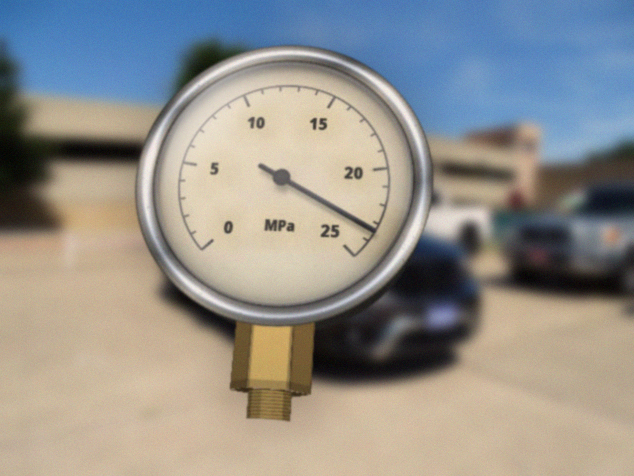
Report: 23.5MPa
